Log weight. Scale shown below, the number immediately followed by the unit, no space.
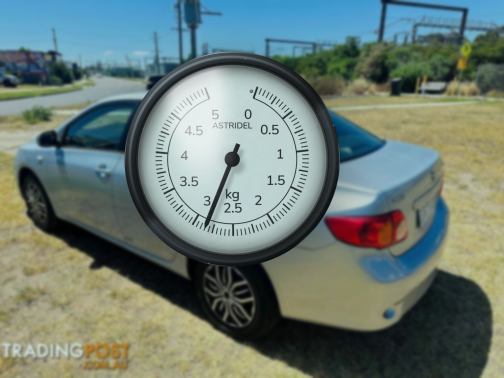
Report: 2.85kg
